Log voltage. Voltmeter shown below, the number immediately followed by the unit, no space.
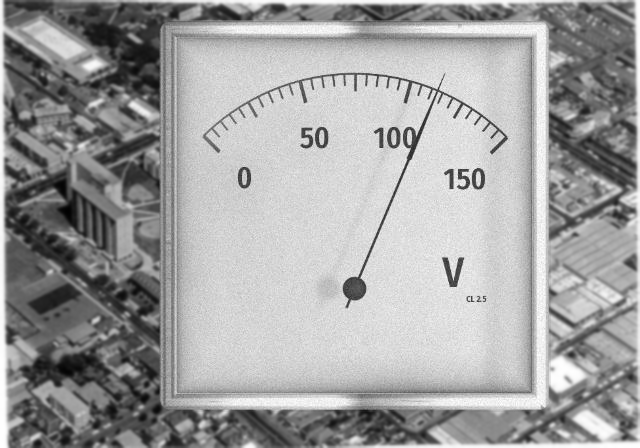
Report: 112.5V
